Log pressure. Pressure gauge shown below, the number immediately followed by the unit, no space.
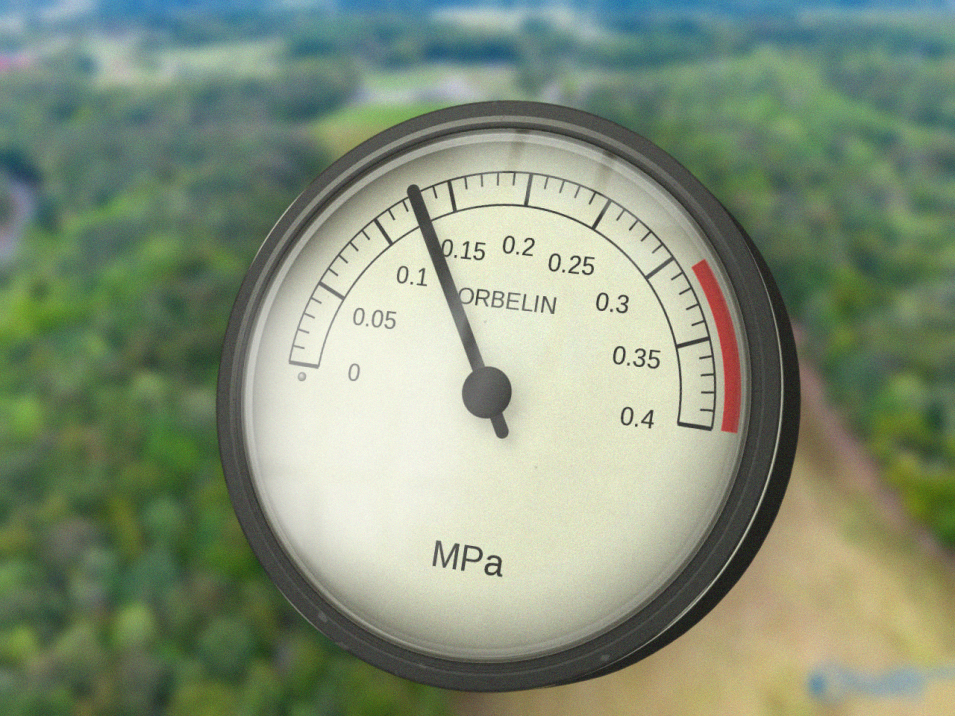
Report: 0.13MPa
